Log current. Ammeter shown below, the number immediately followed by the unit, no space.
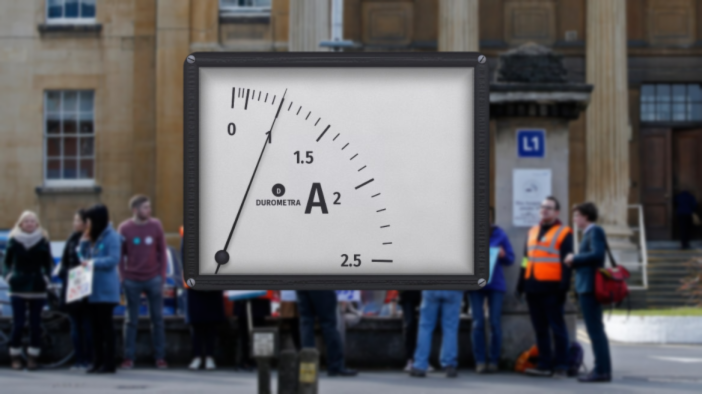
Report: 1A
